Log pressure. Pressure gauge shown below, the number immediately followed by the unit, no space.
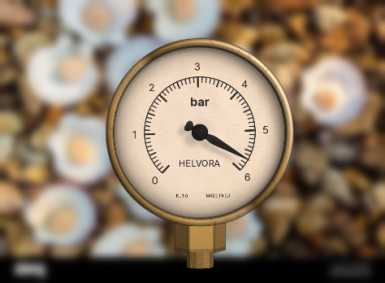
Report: 5.7bar
